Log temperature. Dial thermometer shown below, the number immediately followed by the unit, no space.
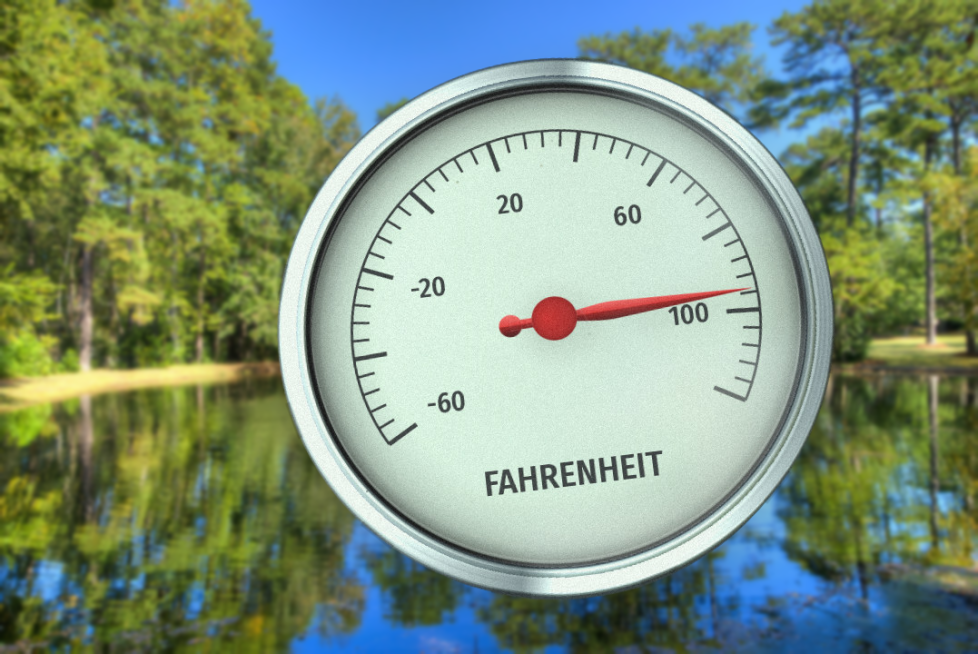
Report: 96°F
